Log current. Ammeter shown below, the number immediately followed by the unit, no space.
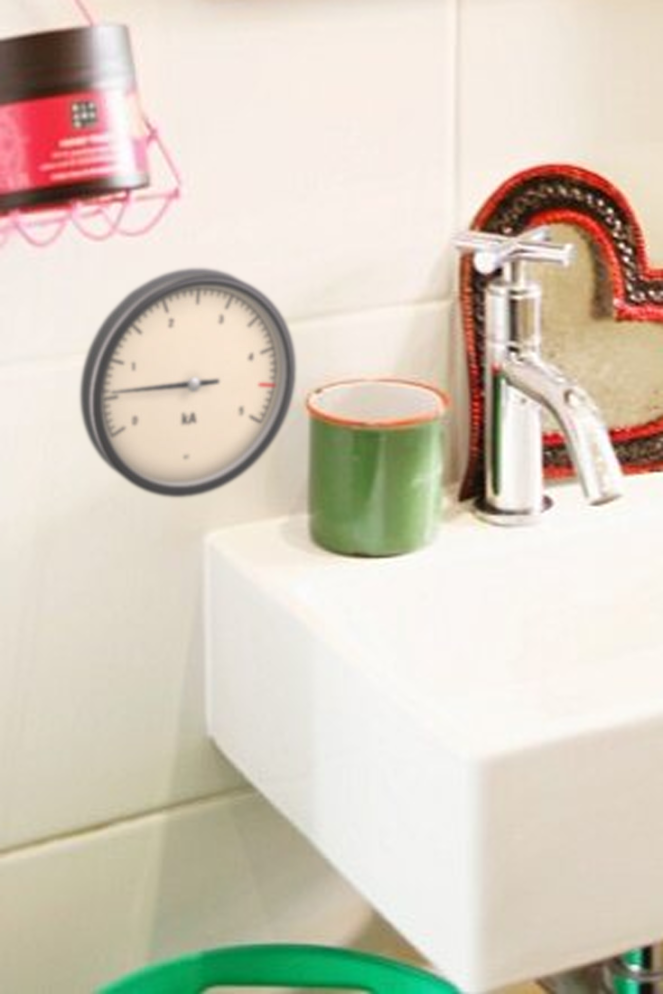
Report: 0.6kA
